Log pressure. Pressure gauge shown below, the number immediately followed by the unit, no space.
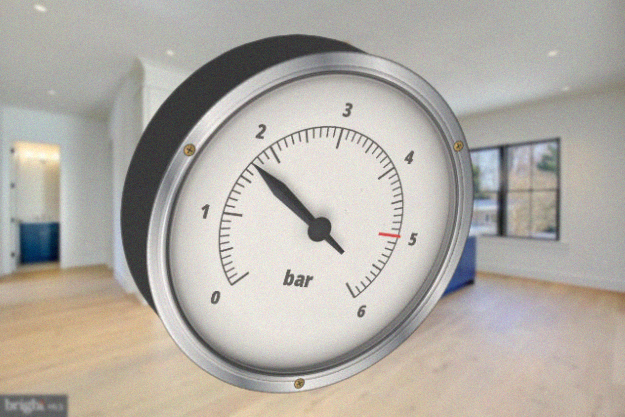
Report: 1.7bar
